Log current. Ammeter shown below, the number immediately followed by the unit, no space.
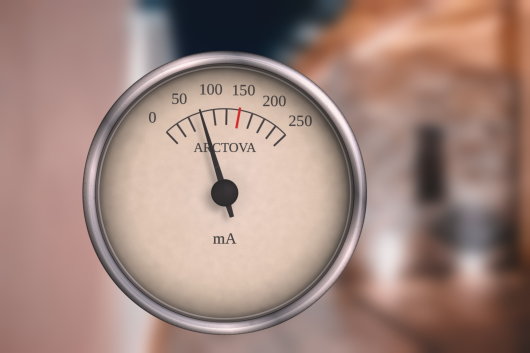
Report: 75mA
